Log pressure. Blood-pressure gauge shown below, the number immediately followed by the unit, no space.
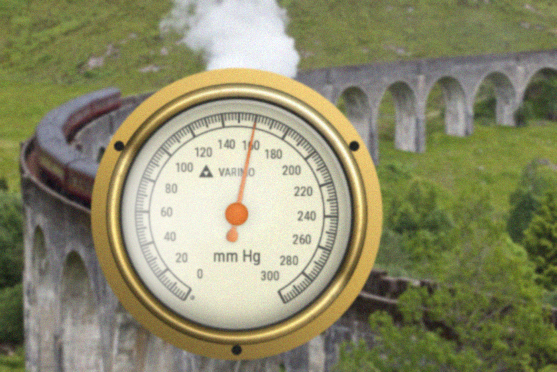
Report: 160mmHg
